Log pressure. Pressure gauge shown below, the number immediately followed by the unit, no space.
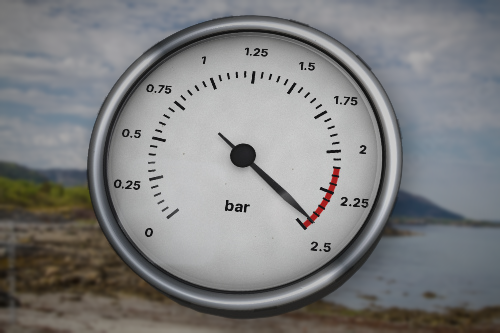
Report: 2.45bar
